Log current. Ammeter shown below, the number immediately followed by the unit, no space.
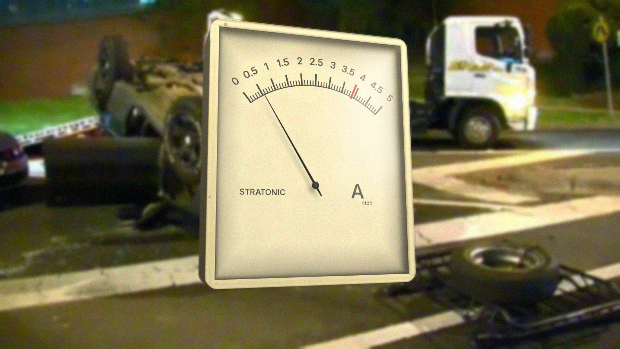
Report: 0.5A
